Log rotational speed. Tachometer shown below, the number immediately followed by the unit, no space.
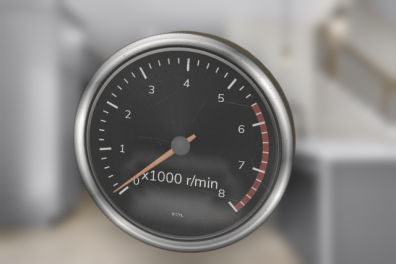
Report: 100rpm
